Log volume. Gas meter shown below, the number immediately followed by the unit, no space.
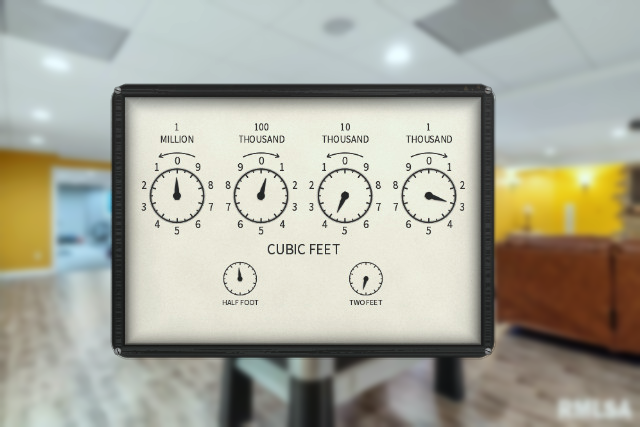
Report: 4300ft³
